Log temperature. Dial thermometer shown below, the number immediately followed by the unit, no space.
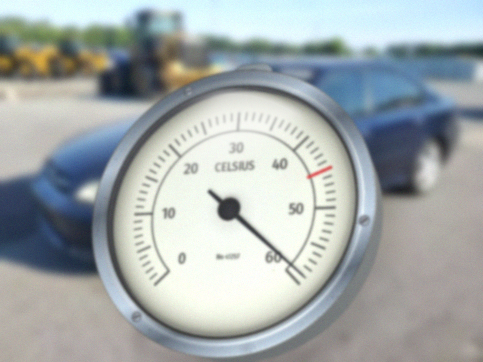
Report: 59°C
